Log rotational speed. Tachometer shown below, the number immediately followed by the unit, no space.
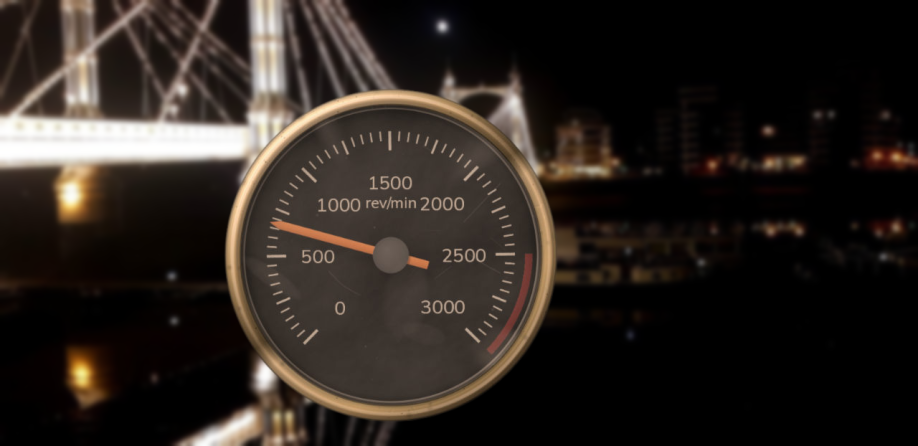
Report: 675rpm
